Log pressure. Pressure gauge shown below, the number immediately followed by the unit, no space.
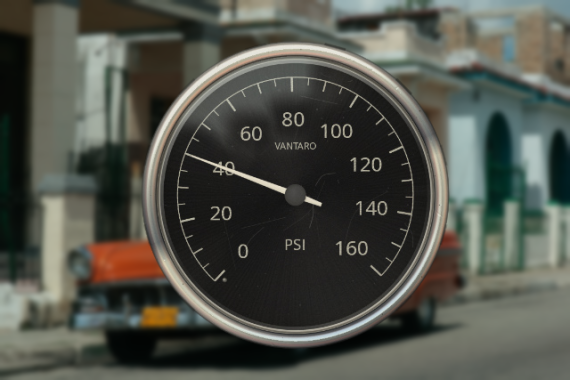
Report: 40psi
